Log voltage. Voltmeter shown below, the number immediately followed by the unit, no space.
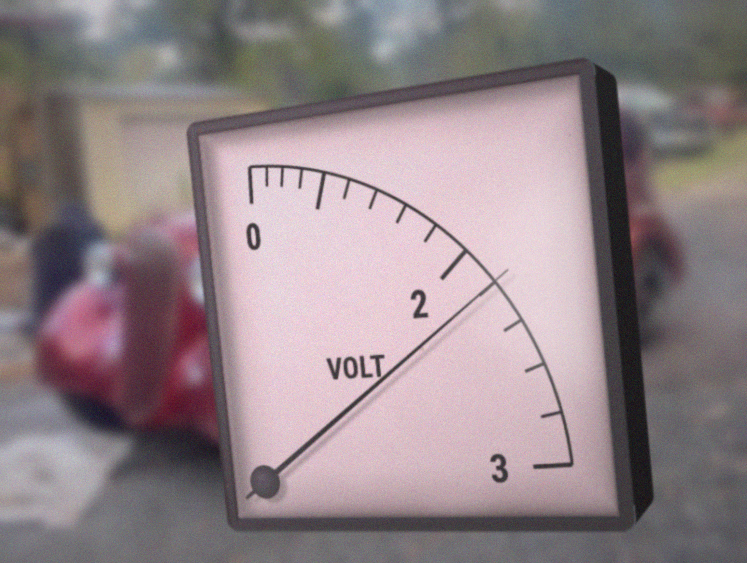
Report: 2.2V
